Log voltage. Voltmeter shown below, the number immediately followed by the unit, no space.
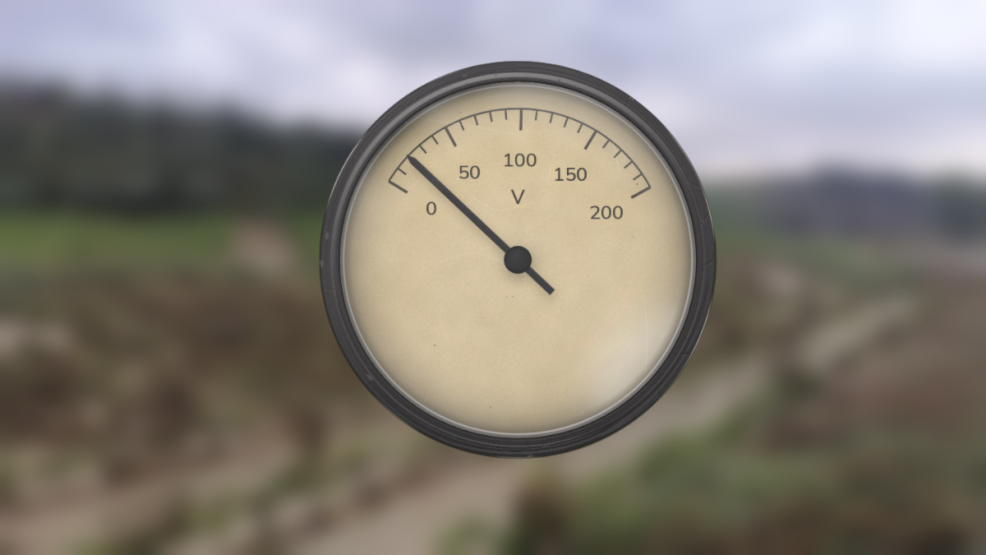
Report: 20V
